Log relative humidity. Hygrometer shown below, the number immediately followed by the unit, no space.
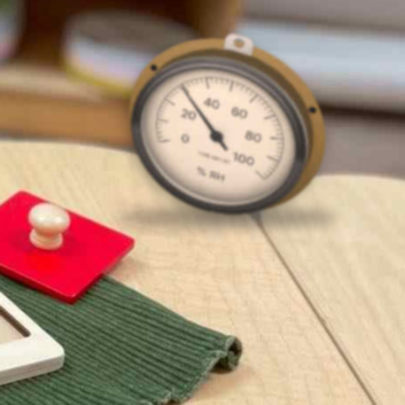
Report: 30%
